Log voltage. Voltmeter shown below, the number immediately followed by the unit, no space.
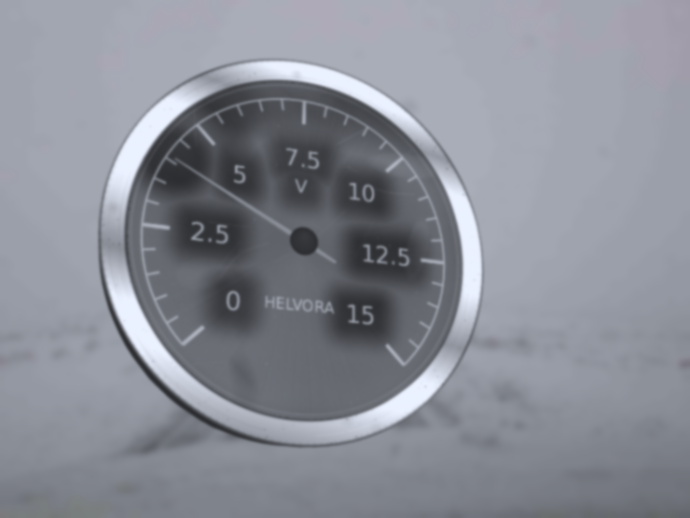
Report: 4V
